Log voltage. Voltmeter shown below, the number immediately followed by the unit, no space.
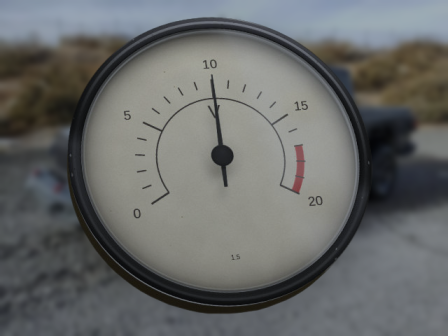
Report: 10V
